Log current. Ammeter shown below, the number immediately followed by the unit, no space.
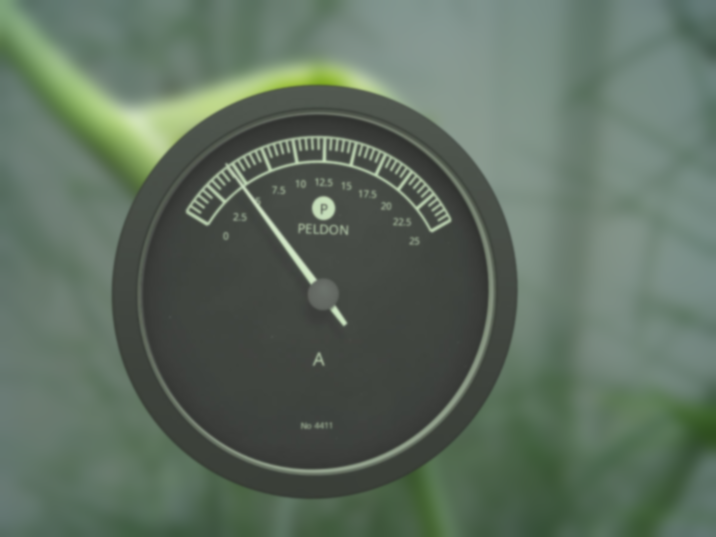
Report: 4.5A
